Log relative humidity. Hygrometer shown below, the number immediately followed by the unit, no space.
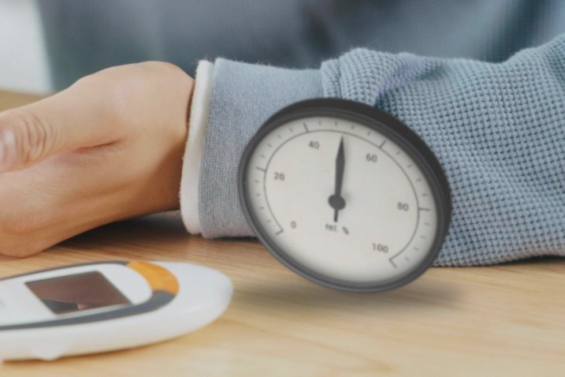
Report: 50%
